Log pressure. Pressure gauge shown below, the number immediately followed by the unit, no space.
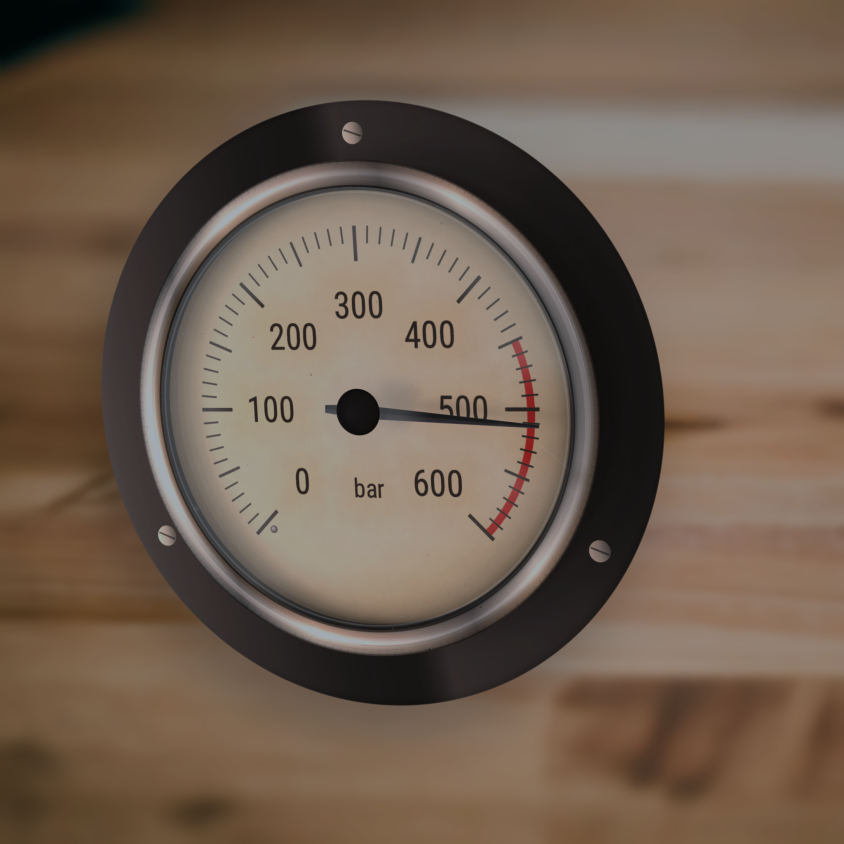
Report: 510bar
